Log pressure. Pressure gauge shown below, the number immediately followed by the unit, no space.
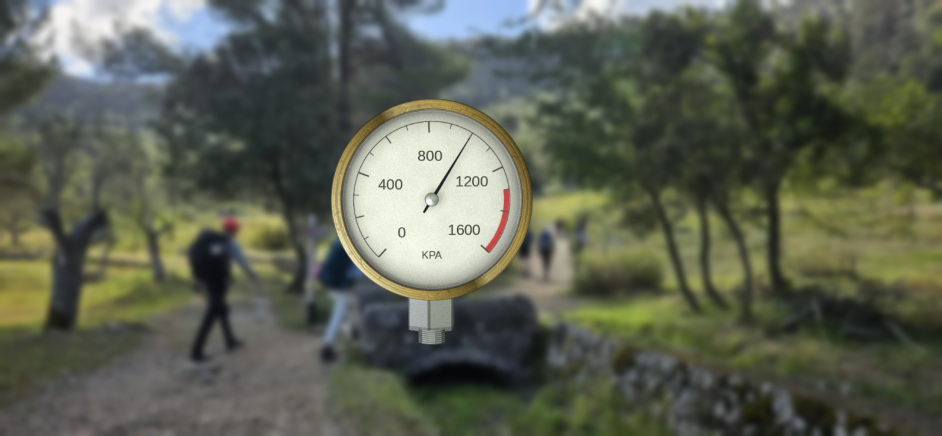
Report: 1000kPa
